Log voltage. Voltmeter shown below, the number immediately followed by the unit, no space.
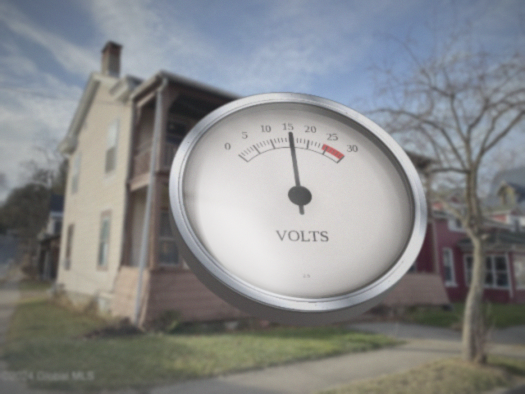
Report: 15V
